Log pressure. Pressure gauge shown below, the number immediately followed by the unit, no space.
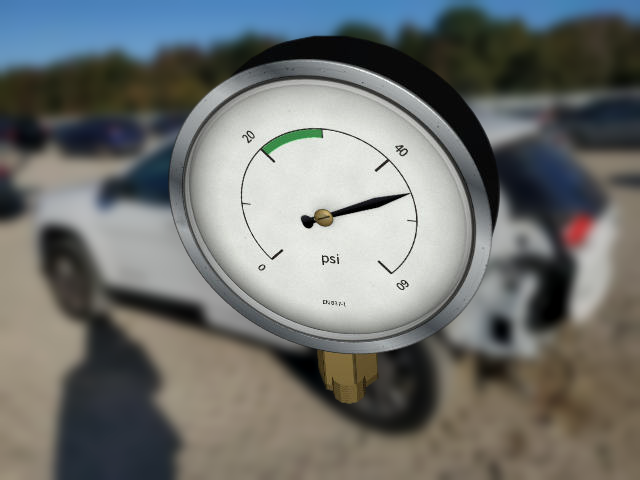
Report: 45psi
